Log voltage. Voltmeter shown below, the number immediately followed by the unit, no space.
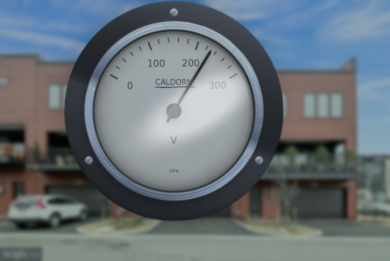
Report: 230V
